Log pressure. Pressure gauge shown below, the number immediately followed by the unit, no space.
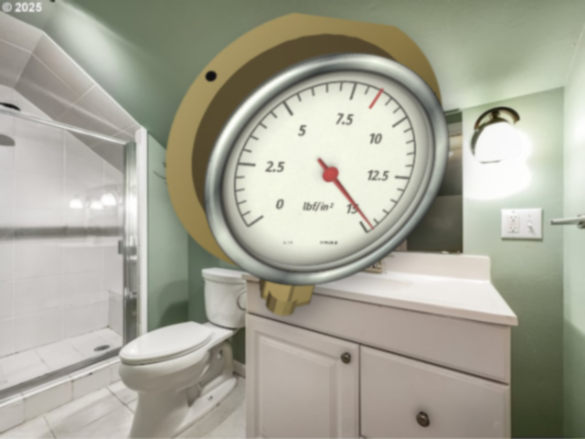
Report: 14.75psi
